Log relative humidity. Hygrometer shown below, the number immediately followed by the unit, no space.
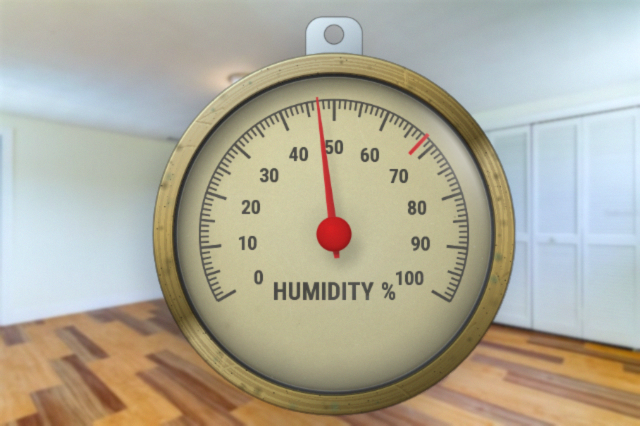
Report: 47%
